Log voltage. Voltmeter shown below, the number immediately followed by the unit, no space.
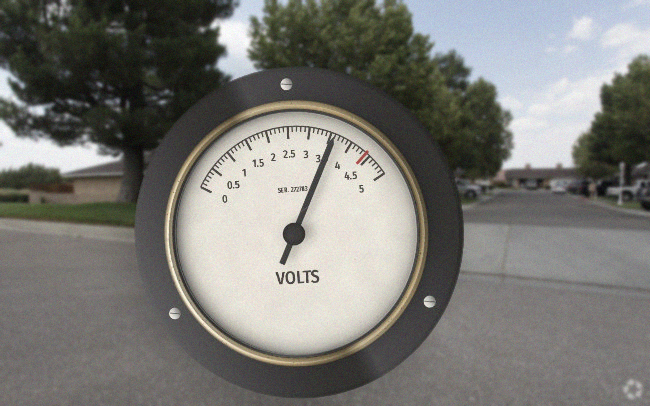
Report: 3.6V
